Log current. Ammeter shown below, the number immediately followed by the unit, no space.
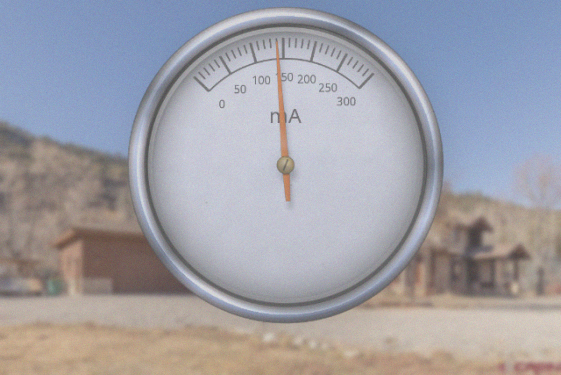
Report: 140mA
